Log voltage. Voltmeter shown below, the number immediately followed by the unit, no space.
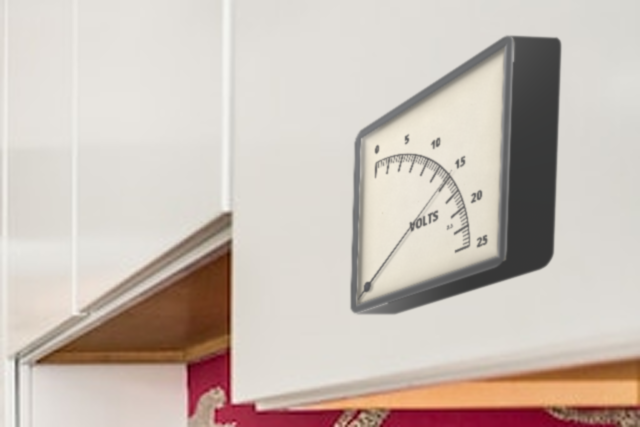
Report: 15V
